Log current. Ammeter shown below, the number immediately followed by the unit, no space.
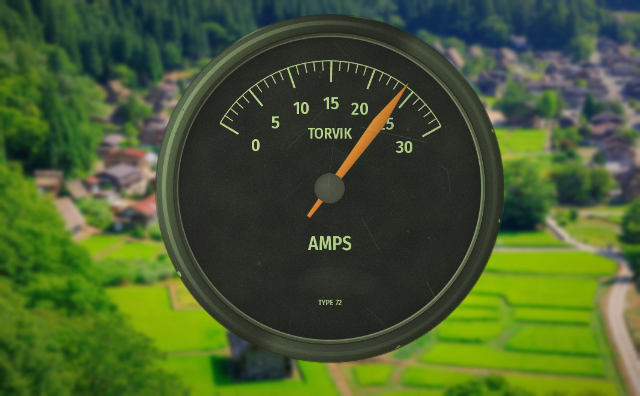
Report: 24A
